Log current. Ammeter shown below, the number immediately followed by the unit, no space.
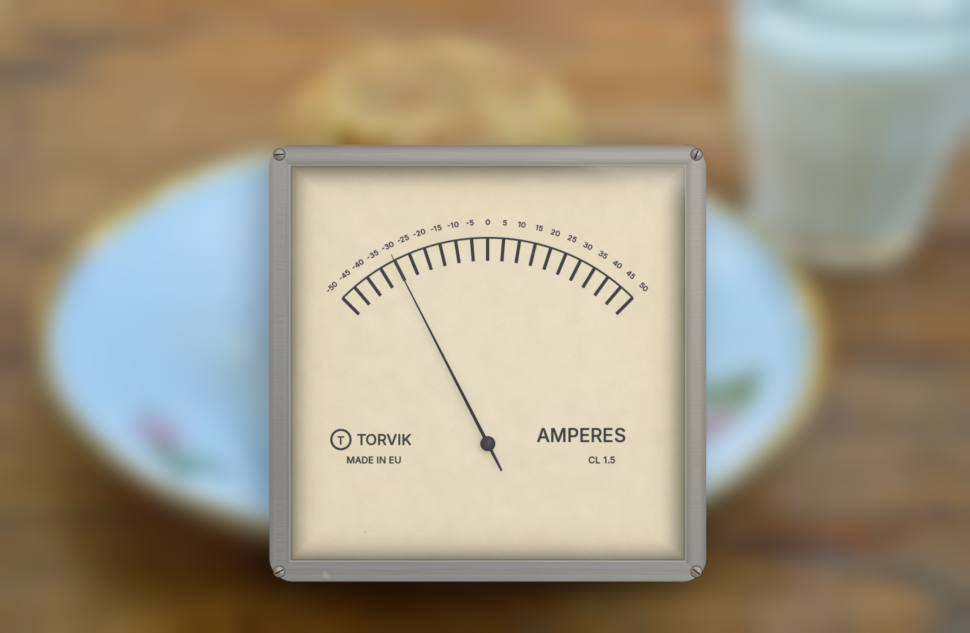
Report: -30A
